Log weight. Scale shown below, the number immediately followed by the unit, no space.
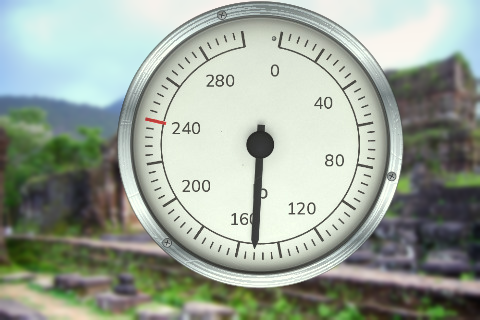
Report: 152lb
